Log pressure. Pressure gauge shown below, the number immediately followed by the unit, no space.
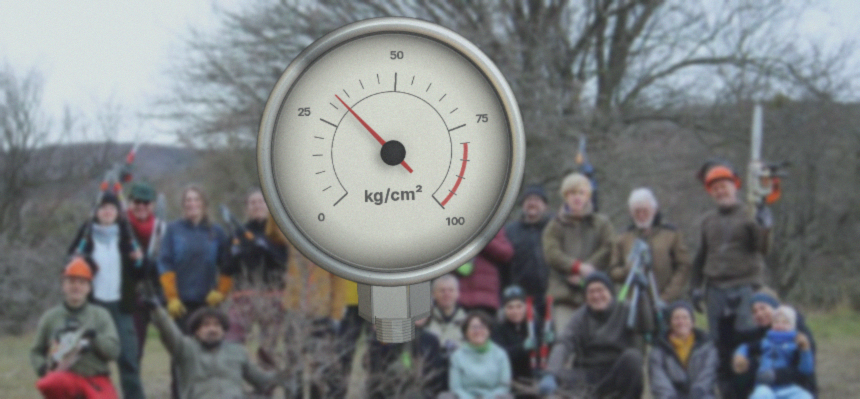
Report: 32.5kg/cm²
